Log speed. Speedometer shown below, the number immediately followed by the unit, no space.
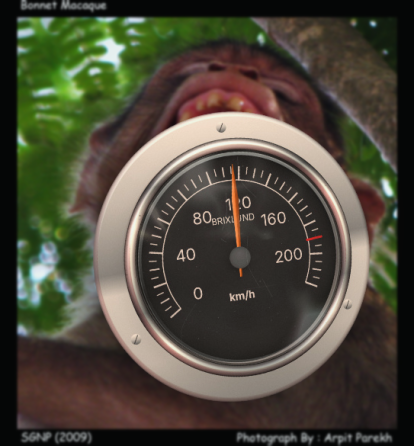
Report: 115km/h
